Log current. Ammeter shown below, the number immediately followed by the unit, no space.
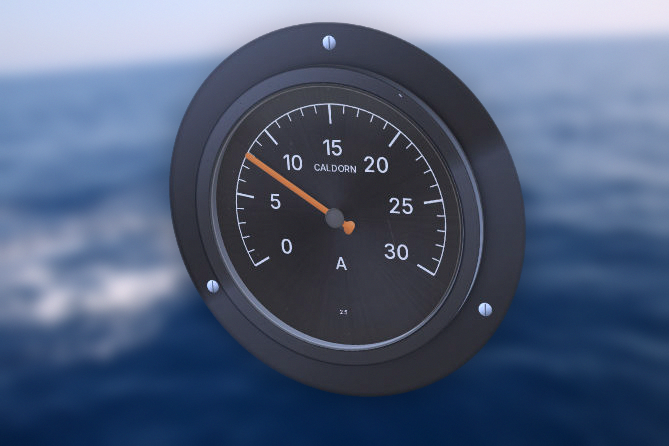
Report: 8A
